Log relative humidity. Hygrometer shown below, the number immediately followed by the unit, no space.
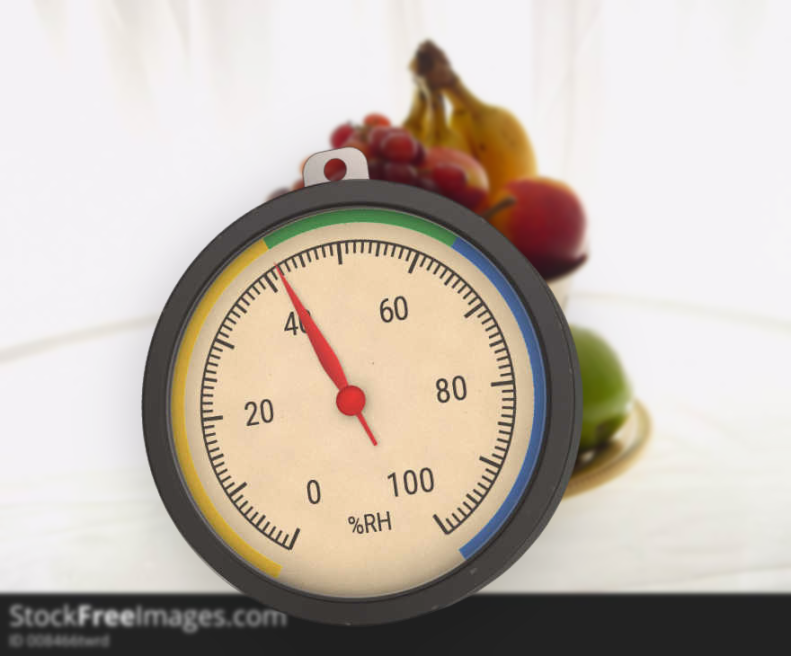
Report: 42%
